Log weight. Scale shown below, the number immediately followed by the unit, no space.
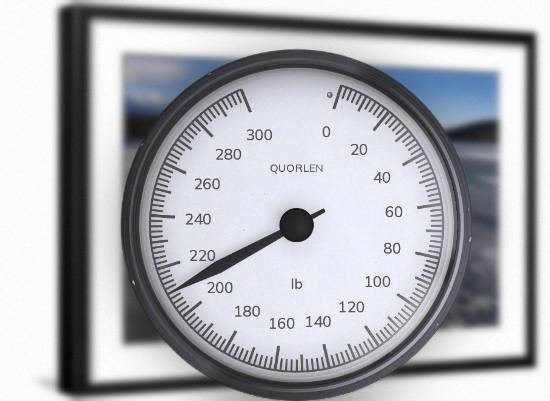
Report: 210lb
